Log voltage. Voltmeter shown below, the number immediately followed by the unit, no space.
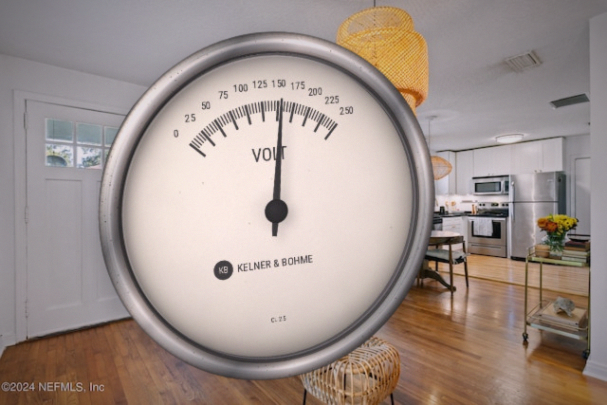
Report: 150V
